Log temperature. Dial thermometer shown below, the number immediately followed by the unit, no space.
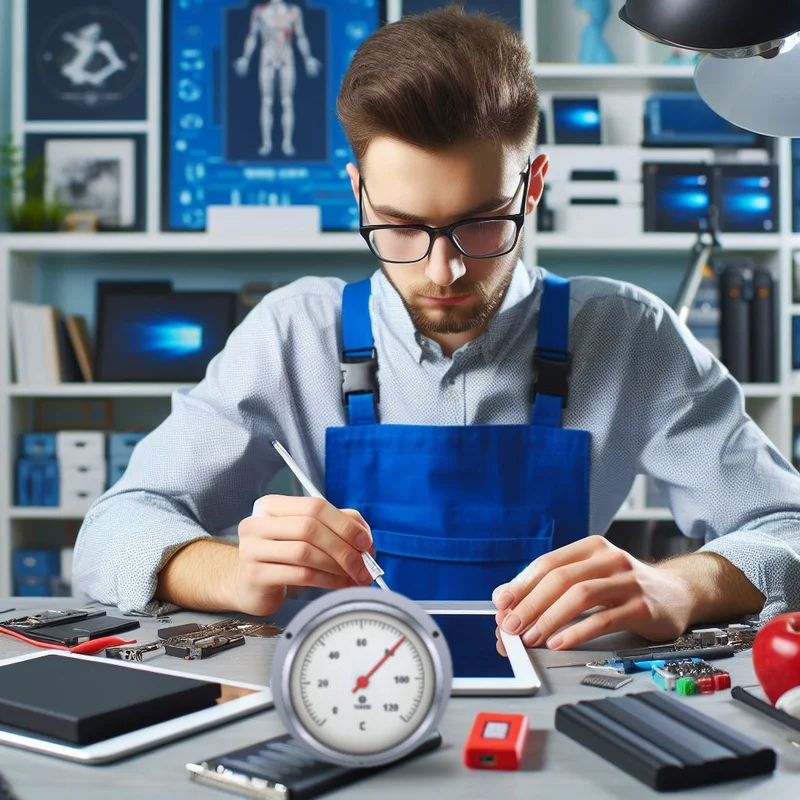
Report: 80°C
